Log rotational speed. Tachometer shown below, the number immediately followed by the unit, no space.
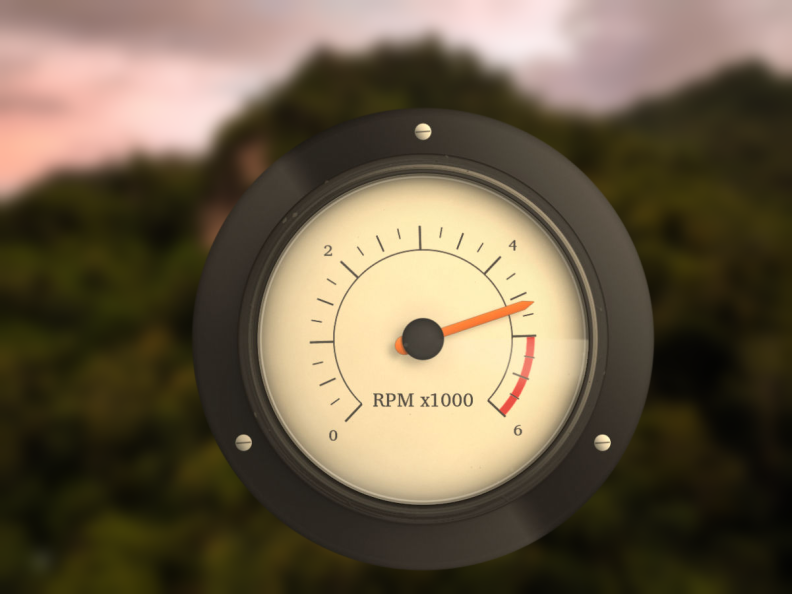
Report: 4625rpm
